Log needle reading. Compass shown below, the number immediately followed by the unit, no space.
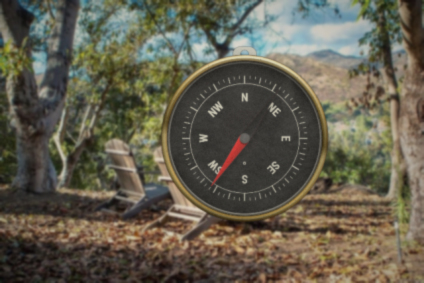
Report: 215°
